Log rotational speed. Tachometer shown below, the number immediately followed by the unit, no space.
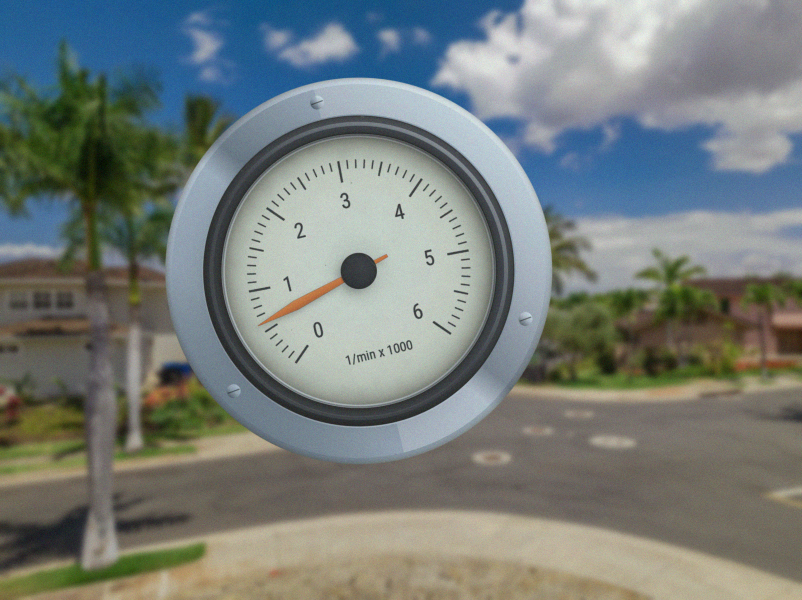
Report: 600rpm
